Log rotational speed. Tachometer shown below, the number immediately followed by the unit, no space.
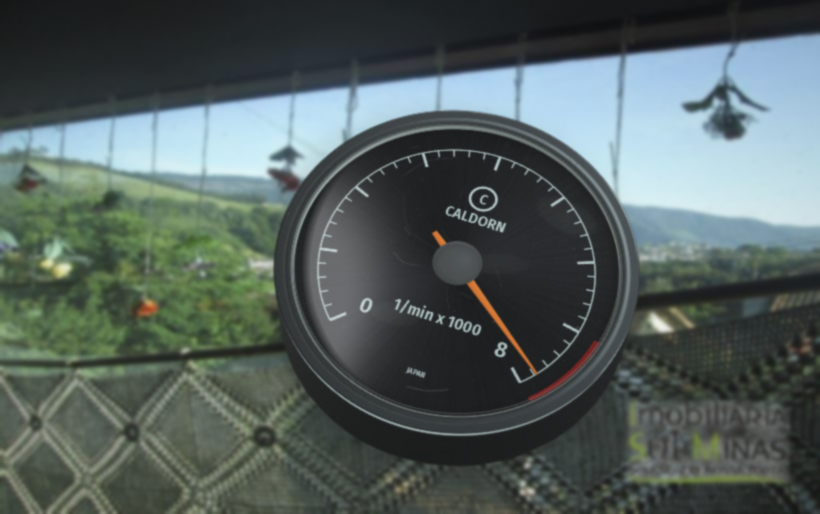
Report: 7800rpm
